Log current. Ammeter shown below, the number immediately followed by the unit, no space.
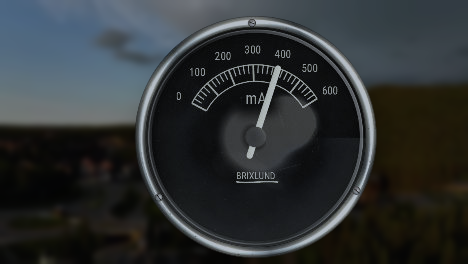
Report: 400mA
